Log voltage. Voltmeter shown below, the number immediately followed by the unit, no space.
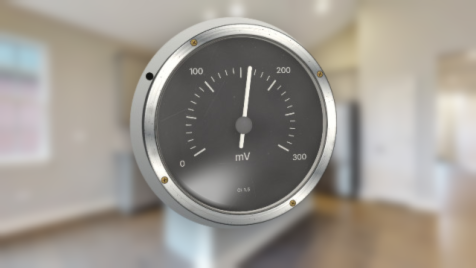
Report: 160mV
